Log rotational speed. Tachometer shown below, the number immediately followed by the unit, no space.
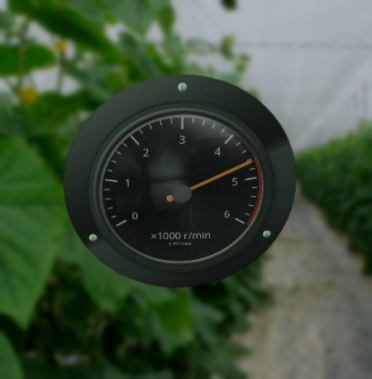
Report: 4600rpm
